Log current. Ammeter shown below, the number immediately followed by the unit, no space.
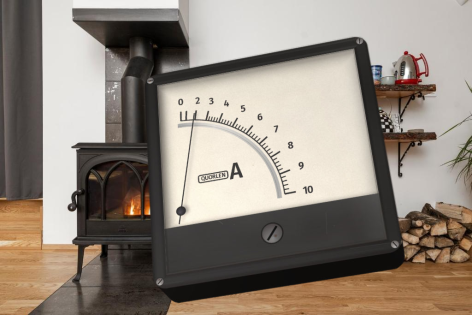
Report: 2A
